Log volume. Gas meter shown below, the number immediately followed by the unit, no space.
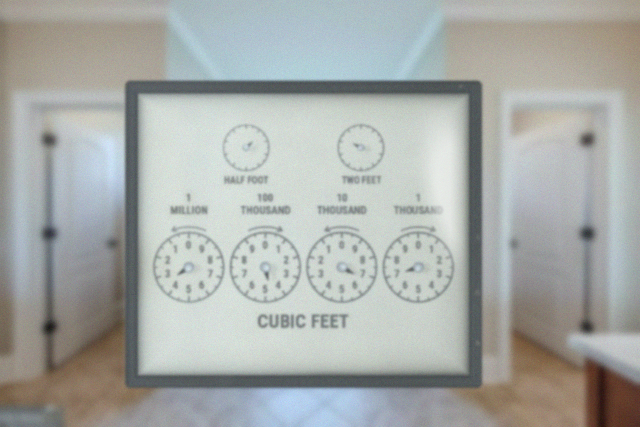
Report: 346700ft³
